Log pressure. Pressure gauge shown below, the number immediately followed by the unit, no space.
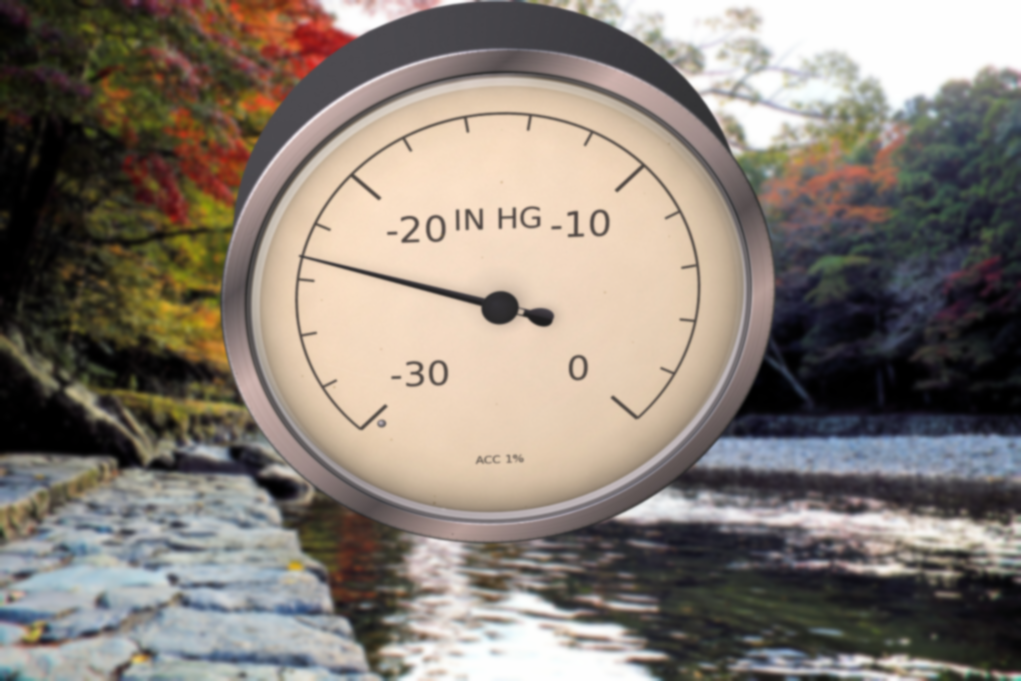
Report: -23inHg
